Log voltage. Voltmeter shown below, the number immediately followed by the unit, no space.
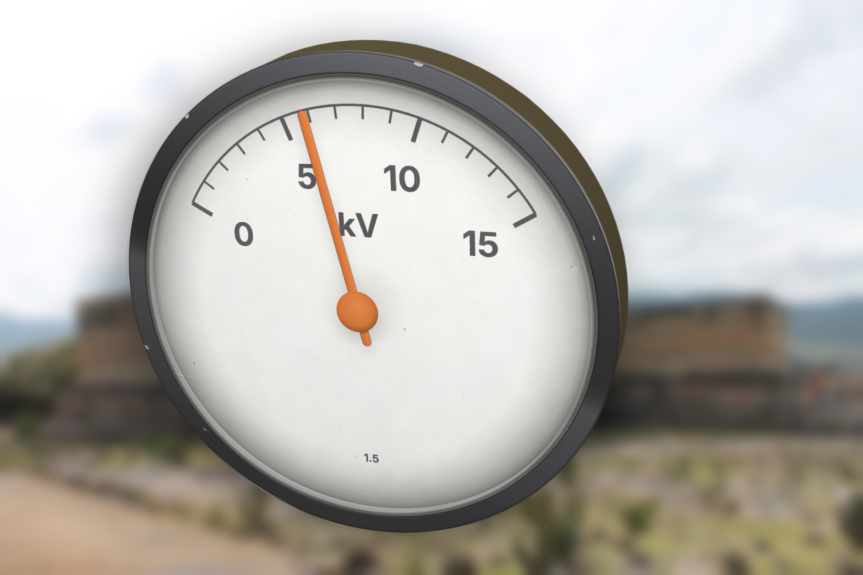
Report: 6kV
